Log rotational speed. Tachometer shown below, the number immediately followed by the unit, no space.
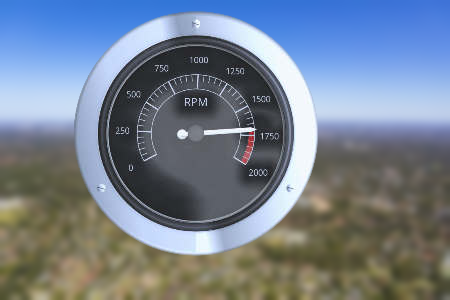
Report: 1700rpm
